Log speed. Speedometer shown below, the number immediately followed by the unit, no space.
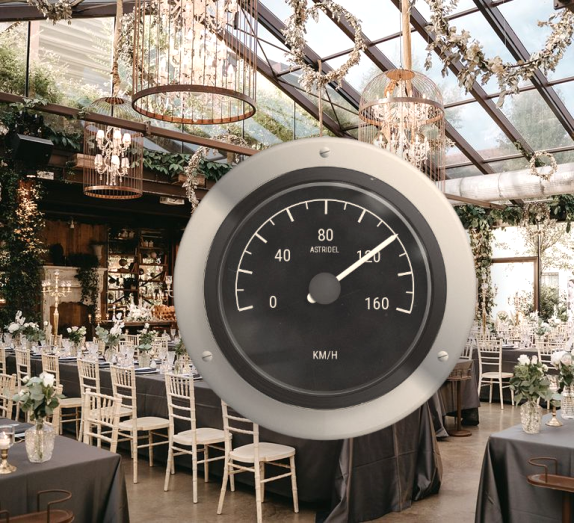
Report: 120km/h
